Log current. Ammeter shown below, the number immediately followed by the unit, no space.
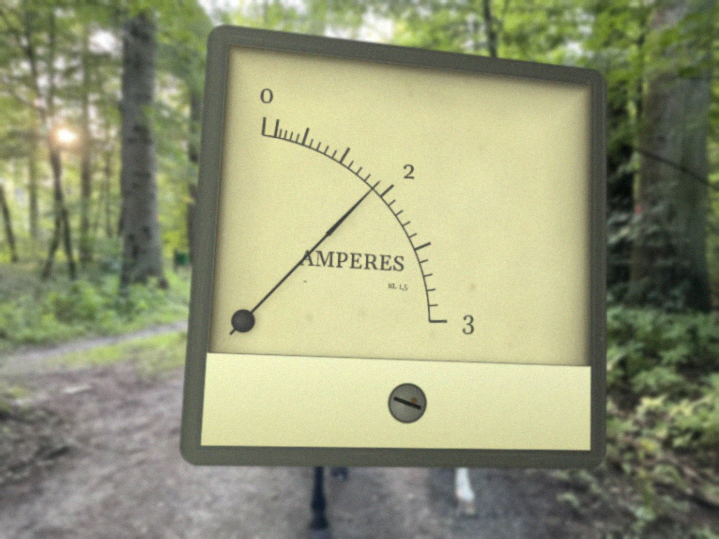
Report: 1.9A
